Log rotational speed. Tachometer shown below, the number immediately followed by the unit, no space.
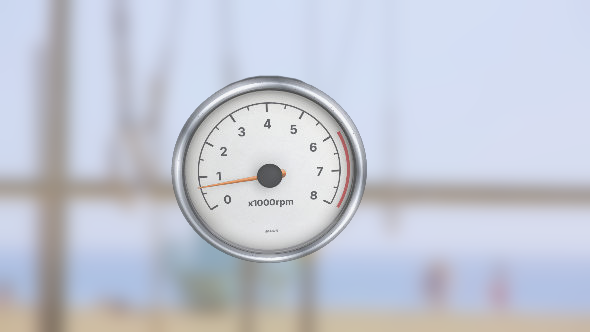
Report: 750rpm
